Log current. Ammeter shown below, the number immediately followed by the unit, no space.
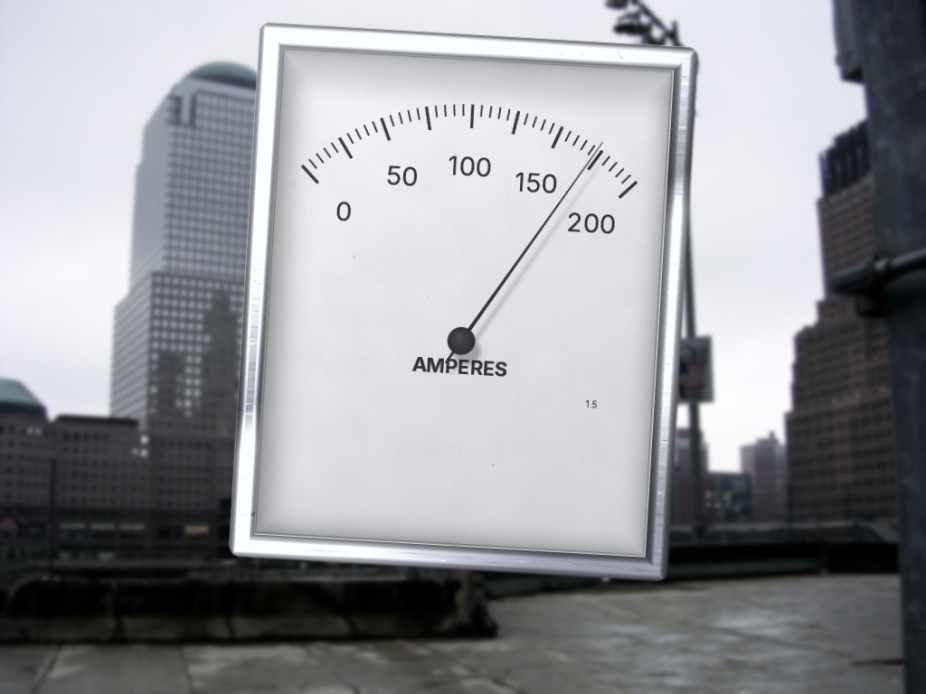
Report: 172.5A
